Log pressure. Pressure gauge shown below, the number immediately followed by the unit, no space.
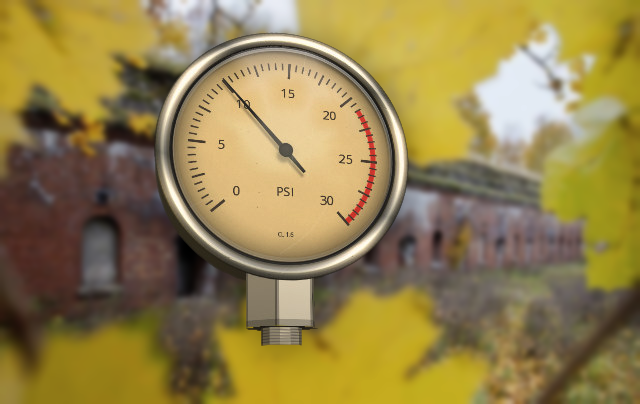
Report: 10psi
